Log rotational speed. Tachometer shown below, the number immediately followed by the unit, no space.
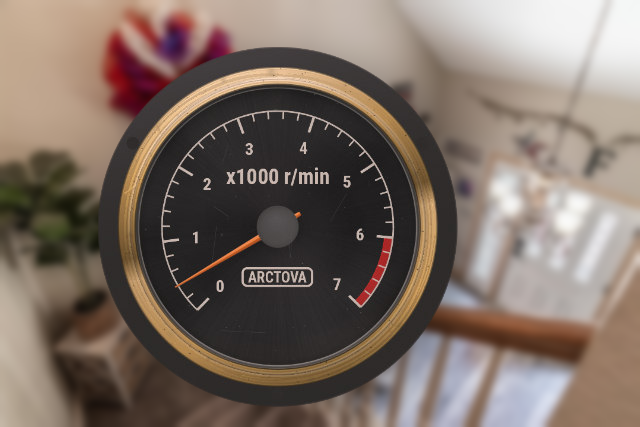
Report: 400rpm
